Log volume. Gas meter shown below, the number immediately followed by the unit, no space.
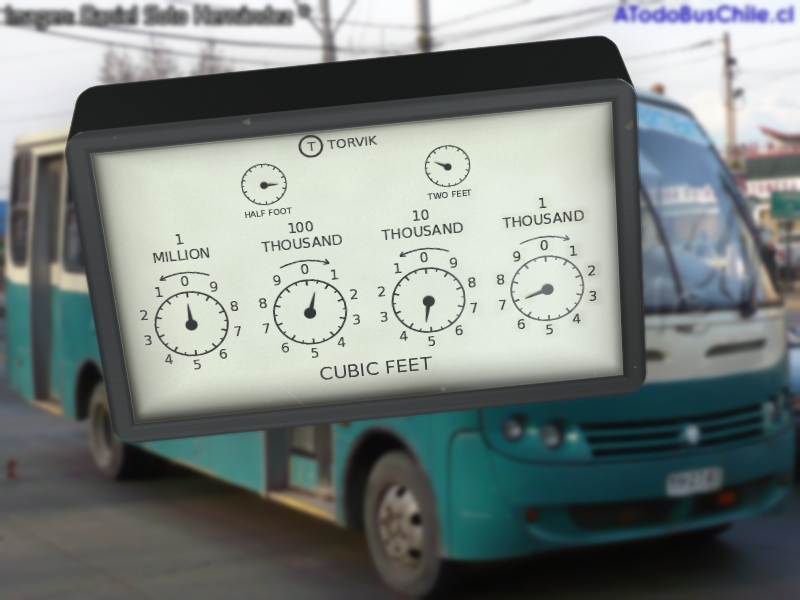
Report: 4700ft³
